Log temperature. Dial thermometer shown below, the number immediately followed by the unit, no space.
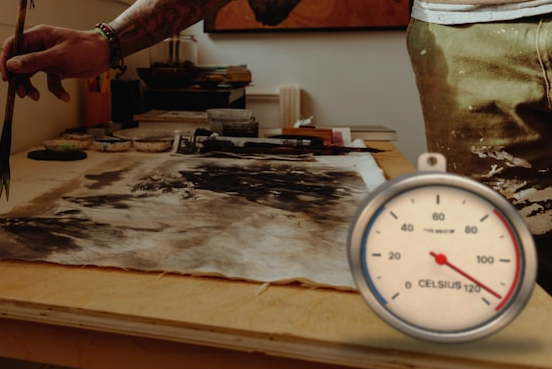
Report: 115°C
